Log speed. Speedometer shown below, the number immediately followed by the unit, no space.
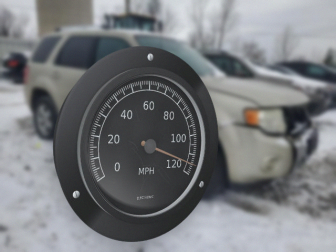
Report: 115mph
